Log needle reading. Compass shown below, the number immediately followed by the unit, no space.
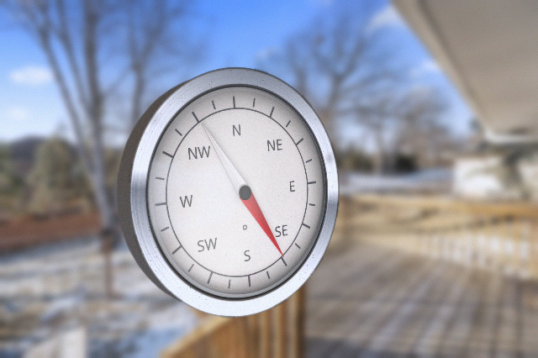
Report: 150°
